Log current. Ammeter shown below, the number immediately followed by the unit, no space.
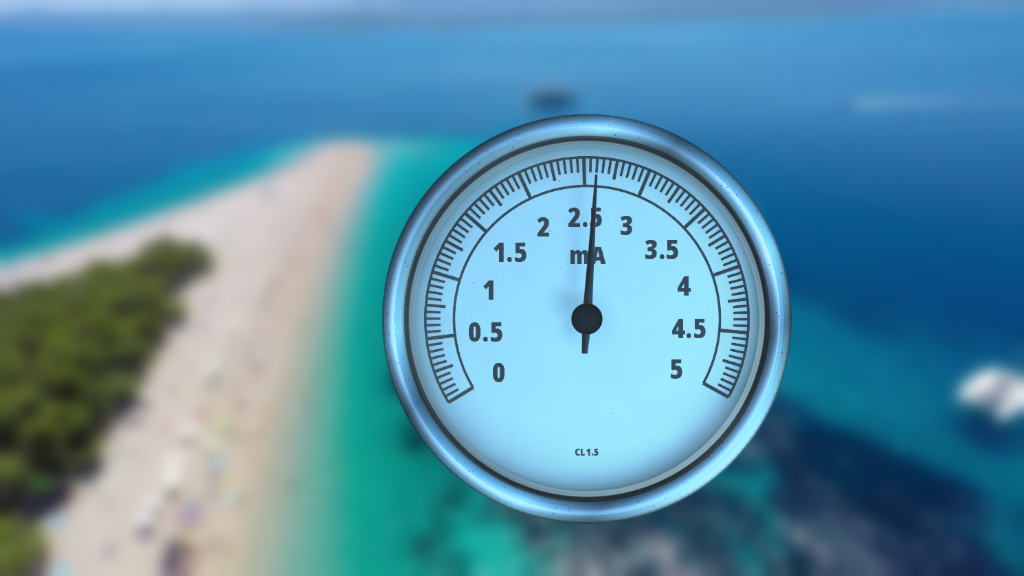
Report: 2.6mA
